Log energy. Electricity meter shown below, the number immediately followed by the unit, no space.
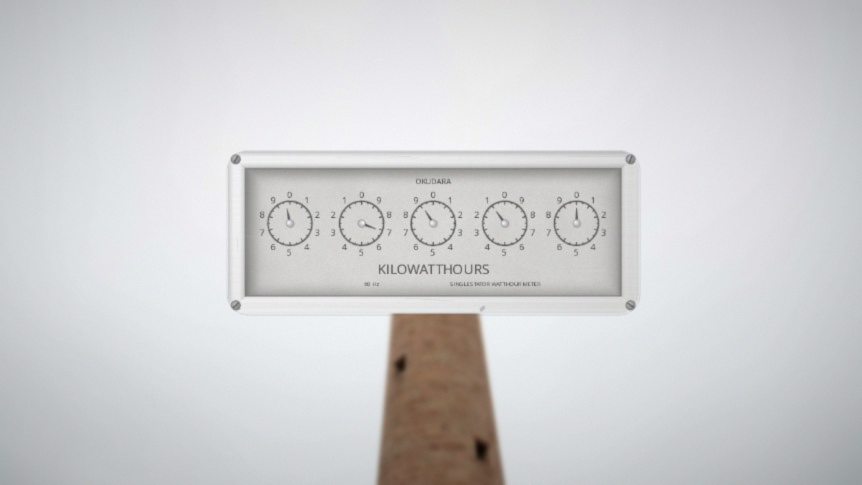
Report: 96910kWh
